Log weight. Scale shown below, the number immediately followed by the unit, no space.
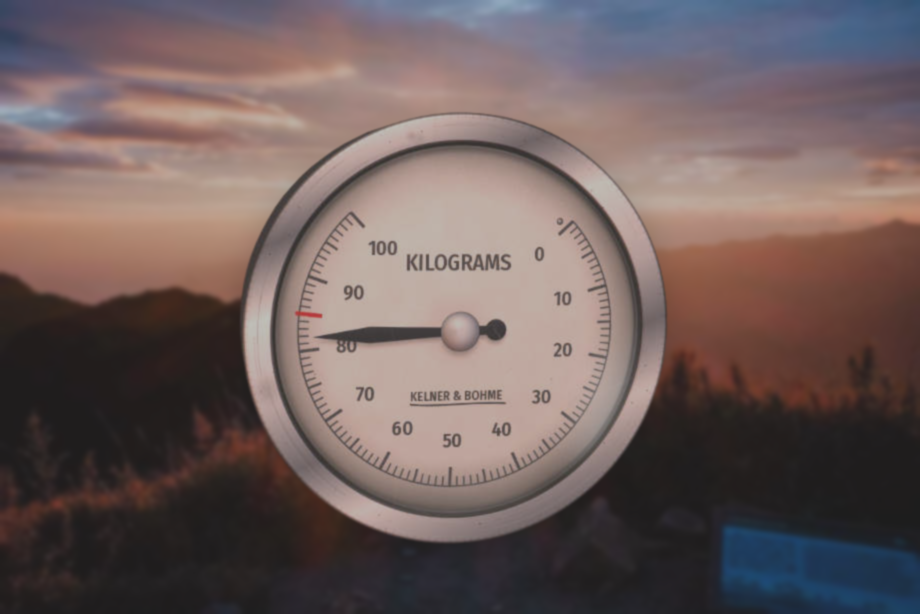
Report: 82kg
